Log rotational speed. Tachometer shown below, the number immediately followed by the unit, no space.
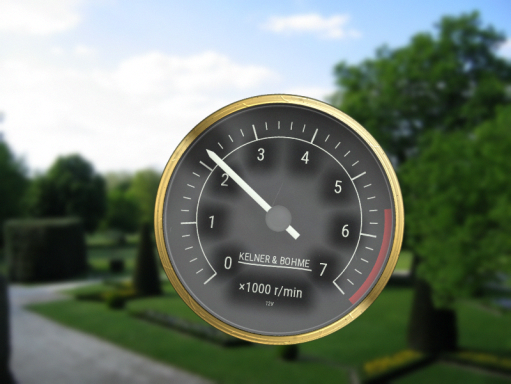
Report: 2200rpm
